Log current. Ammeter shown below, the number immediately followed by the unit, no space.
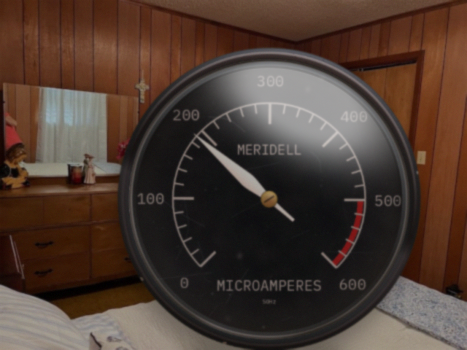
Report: 190µA
